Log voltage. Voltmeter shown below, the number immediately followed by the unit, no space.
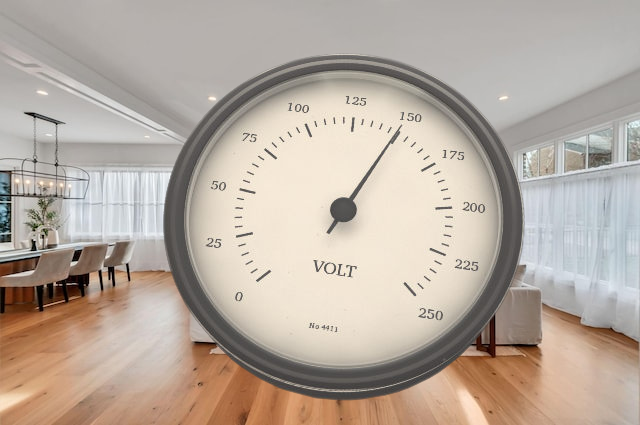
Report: 150V
